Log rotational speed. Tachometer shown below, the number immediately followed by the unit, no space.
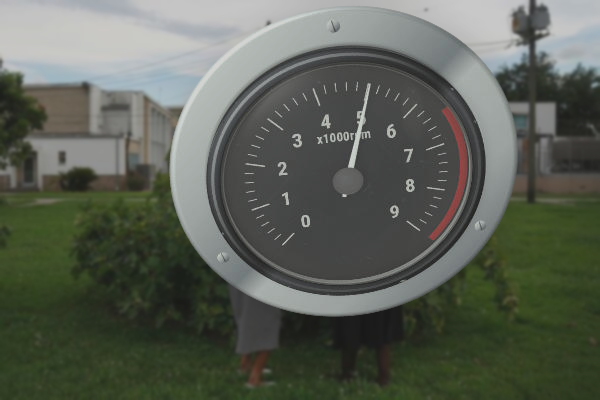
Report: 5000rpm
